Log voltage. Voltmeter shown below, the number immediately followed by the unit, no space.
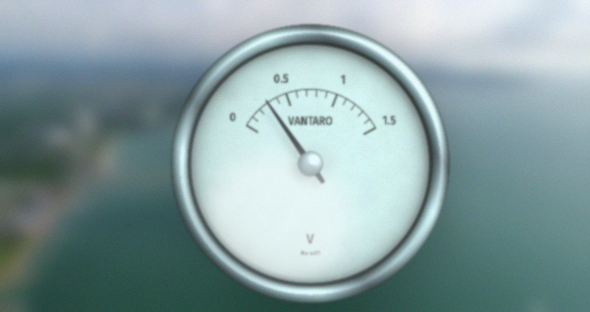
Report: 0.3V
